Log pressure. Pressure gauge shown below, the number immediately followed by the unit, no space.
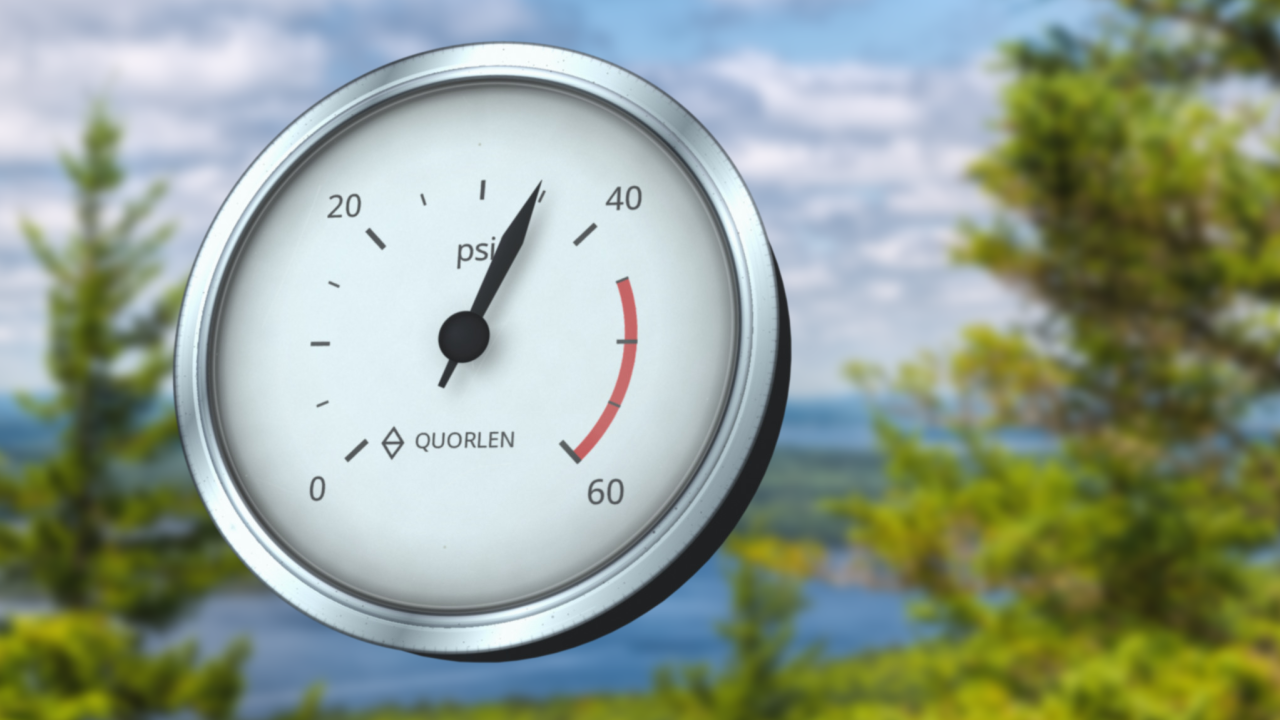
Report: 35psi
